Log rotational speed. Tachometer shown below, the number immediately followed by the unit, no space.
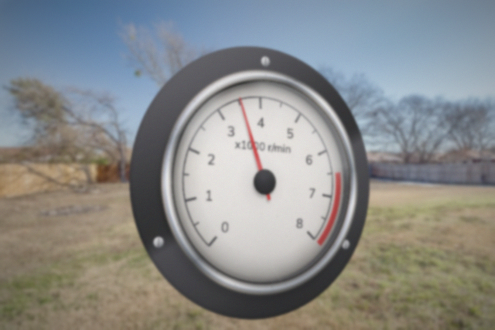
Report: 3500rpm
